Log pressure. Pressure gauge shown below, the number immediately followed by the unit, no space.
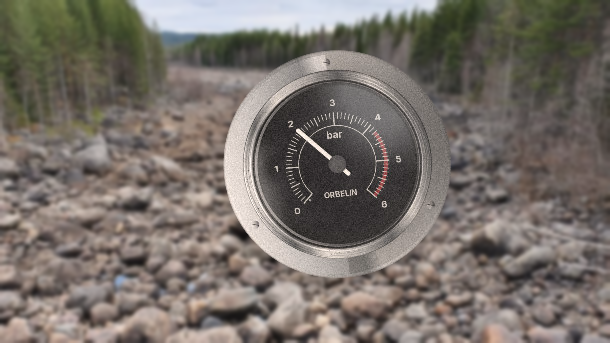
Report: 2bar
